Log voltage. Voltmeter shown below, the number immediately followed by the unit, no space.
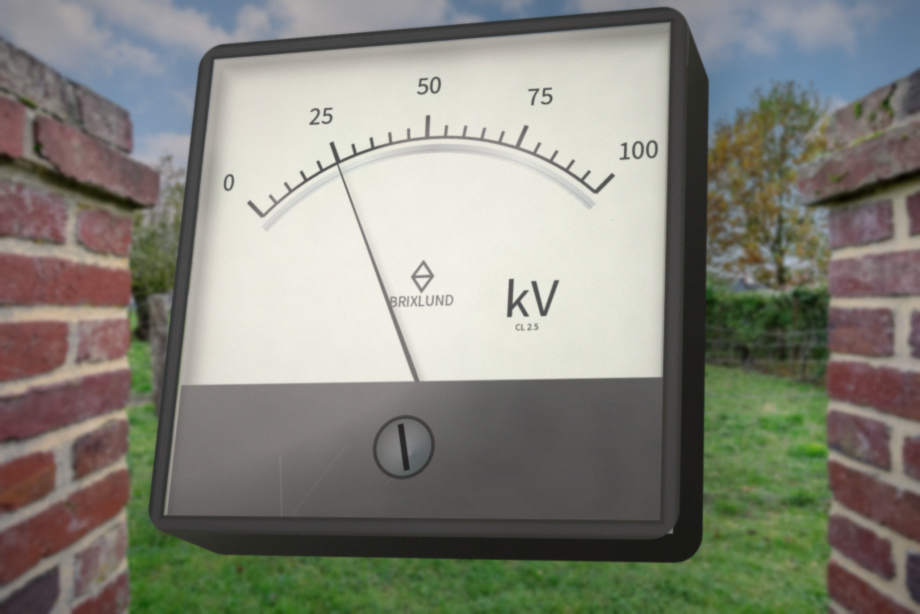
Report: 25kV
